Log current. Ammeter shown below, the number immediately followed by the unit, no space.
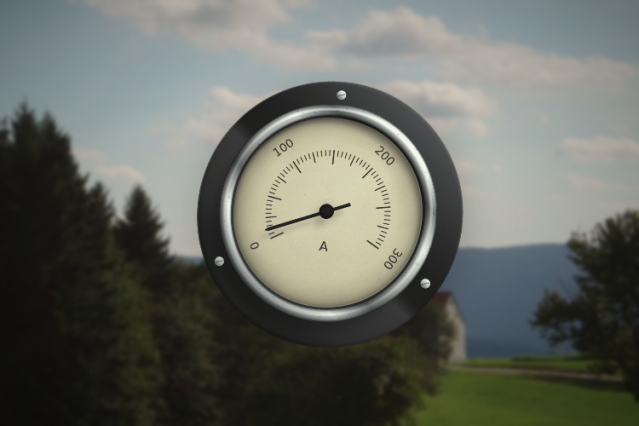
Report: 10A
